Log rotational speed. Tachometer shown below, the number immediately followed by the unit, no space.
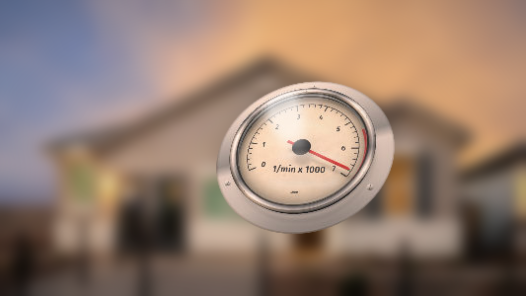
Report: 6800rpm
